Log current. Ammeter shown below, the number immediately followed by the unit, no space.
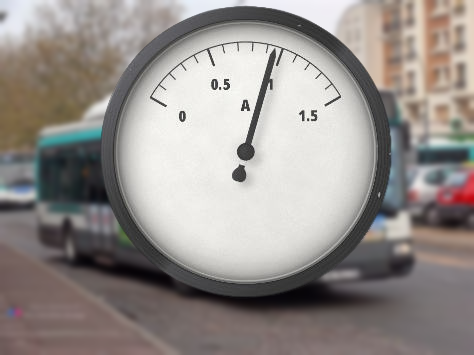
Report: 0.95A
